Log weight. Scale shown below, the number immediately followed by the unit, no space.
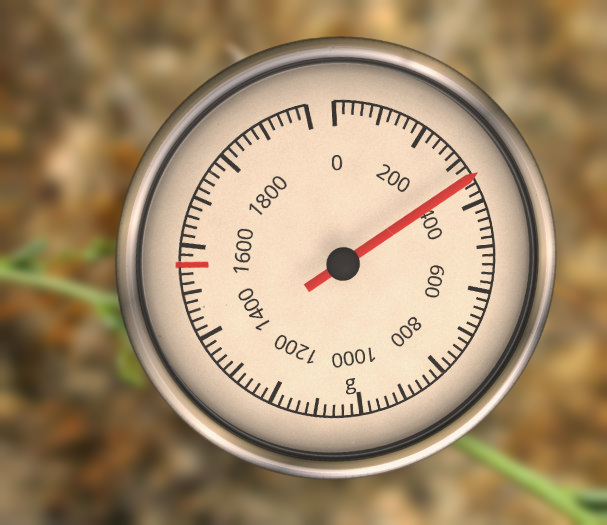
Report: 340g
